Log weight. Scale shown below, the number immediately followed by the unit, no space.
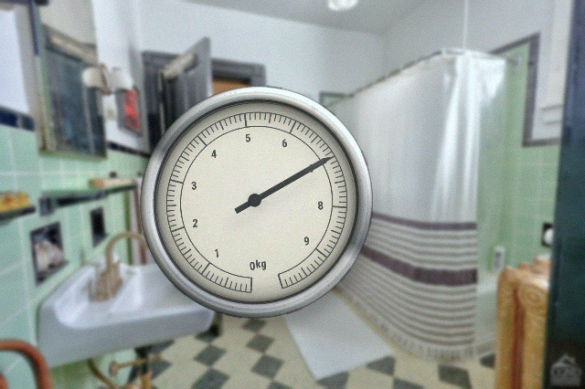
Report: 7kg
